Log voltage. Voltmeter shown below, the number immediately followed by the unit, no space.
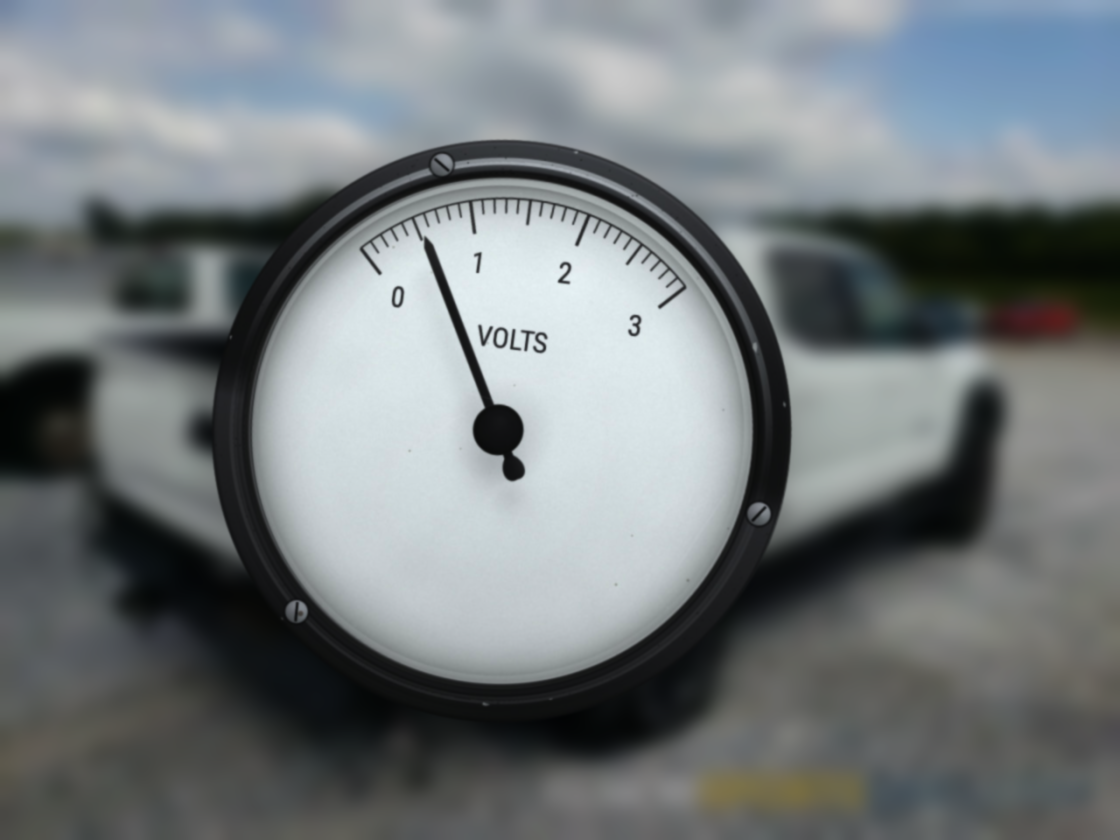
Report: 0.55V
